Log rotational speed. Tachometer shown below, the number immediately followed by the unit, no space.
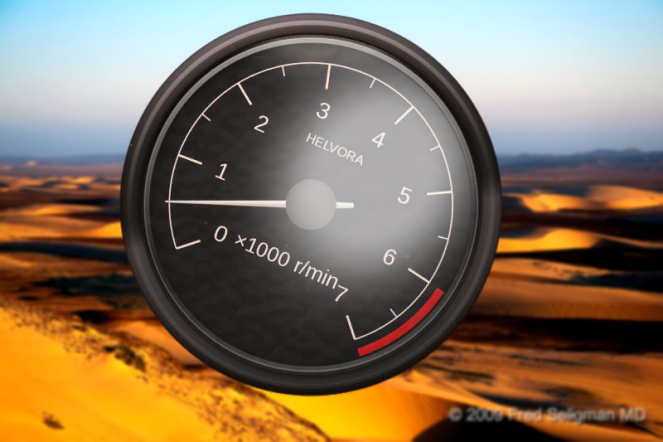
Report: 500rpm
